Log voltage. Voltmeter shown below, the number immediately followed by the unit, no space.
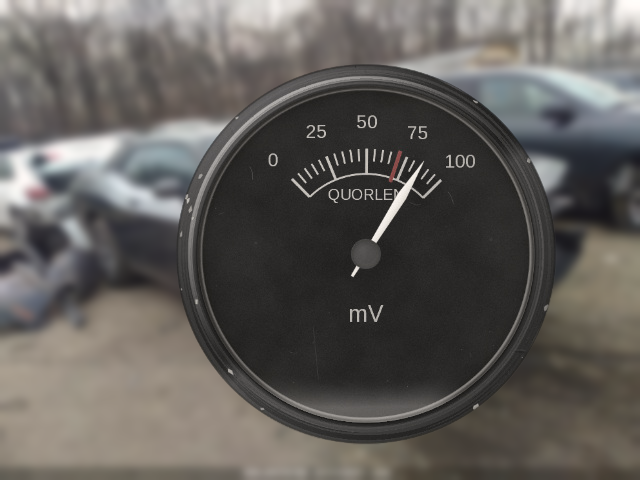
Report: 85mV
